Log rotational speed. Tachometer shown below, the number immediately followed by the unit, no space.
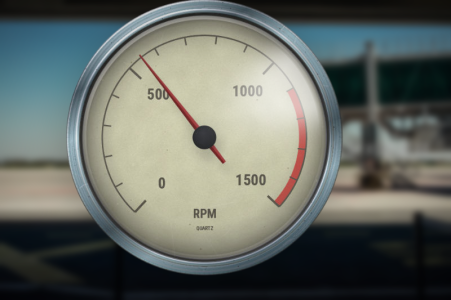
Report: 550rpm
